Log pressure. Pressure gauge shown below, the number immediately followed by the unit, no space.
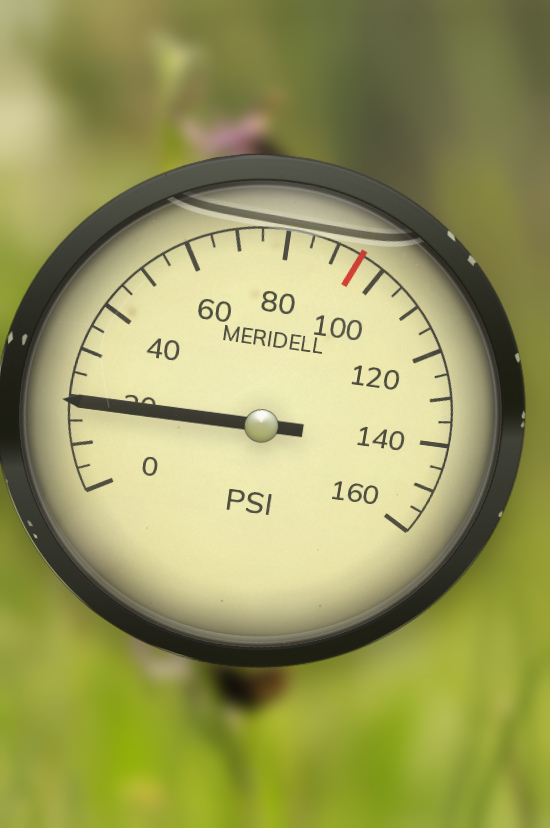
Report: 20psi
